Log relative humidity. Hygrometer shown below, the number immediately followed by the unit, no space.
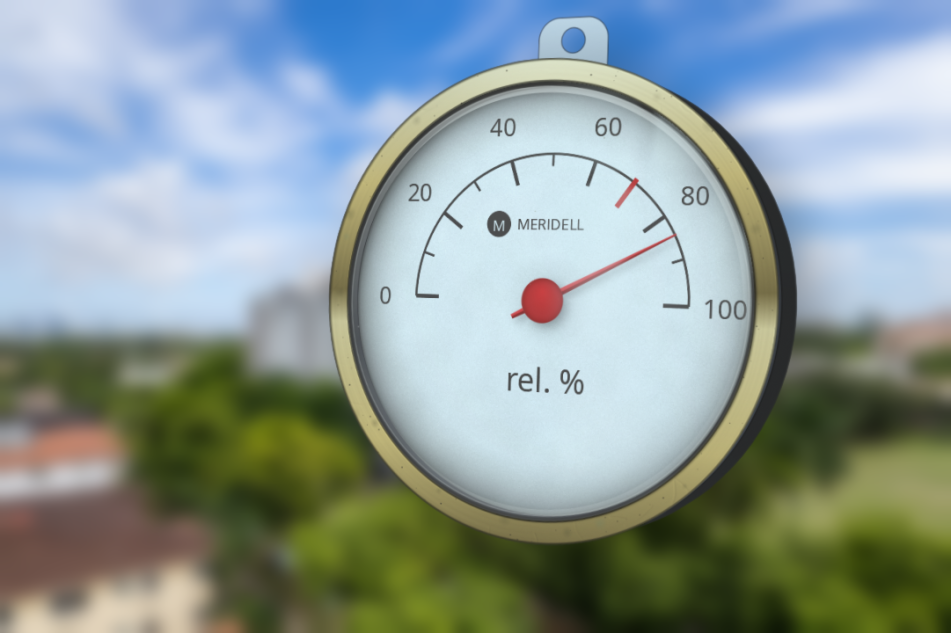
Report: 85%
